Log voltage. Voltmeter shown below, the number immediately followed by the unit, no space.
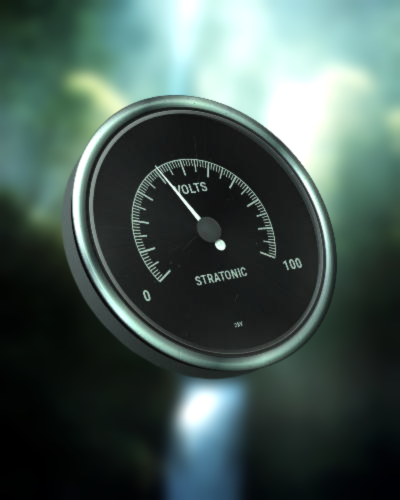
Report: 40V
